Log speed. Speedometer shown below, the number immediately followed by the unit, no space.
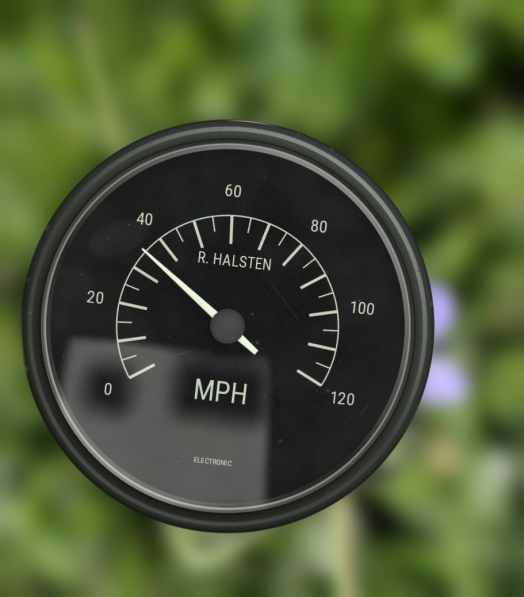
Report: 35mph
